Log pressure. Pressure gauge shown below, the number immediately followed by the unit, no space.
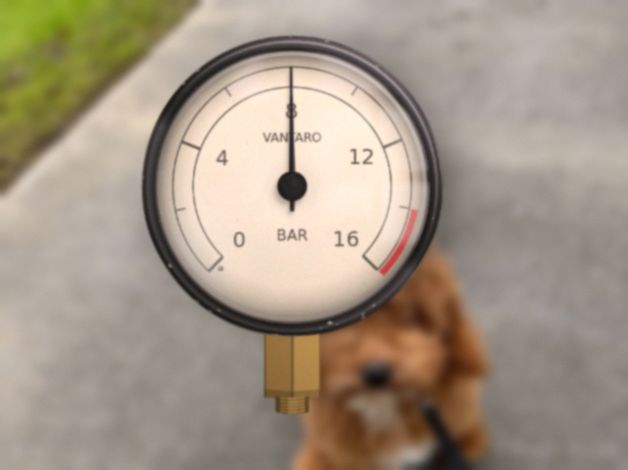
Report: 8bar
